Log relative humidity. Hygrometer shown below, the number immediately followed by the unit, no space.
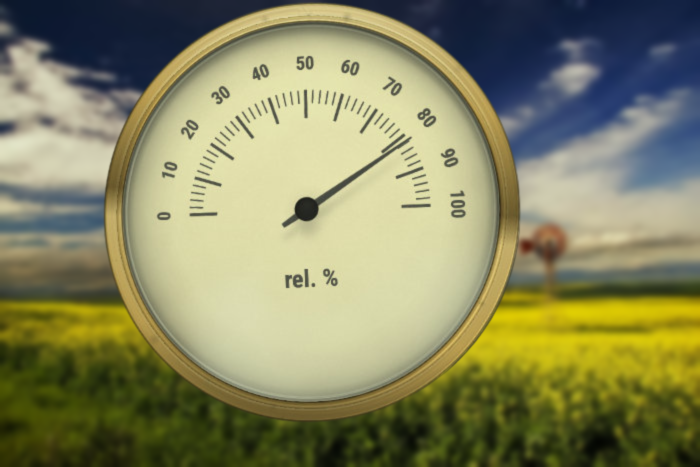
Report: 82%
